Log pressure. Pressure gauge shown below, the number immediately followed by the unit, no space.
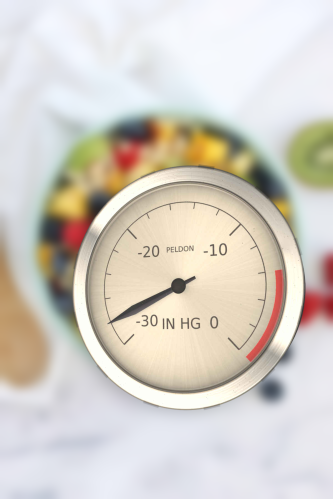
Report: -28inHg
